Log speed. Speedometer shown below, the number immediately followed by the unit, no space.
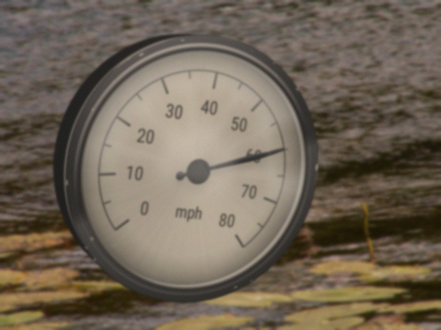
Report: 60mph
